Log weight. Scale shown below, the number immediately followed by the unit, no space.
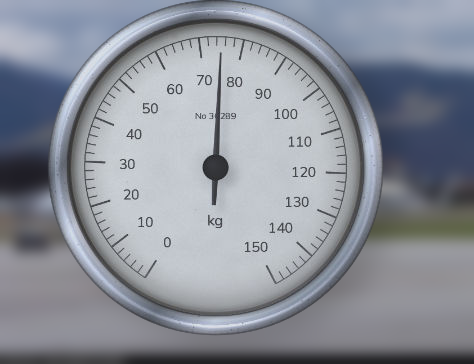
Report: 75kg
